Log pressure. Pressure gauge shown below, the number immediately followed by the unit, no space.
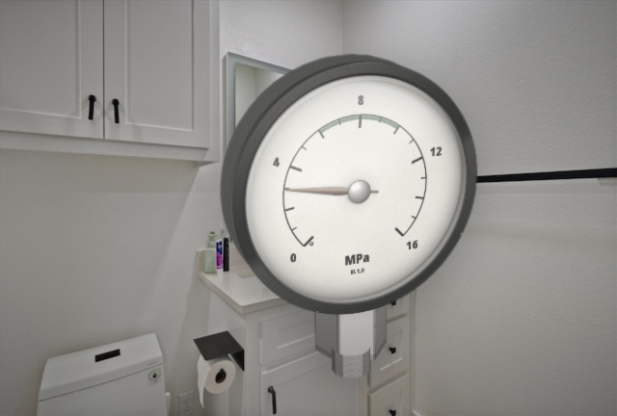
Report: 3MPa
